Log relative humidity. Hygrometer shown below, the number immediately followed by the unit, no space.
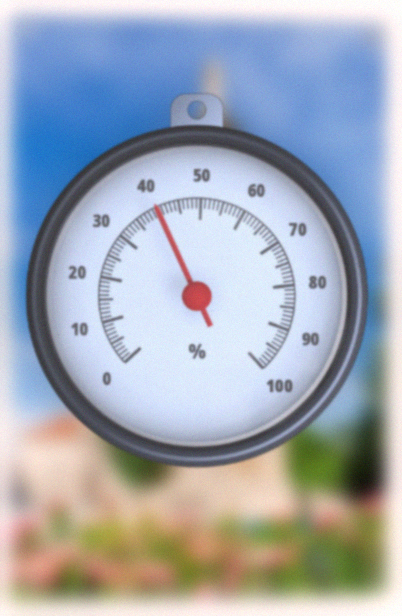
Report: 40%
